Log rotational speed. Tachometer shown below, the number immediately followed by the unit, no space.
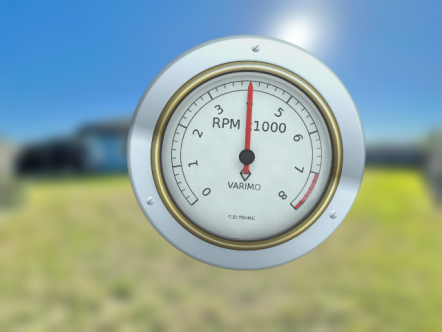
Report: 4000rpm
